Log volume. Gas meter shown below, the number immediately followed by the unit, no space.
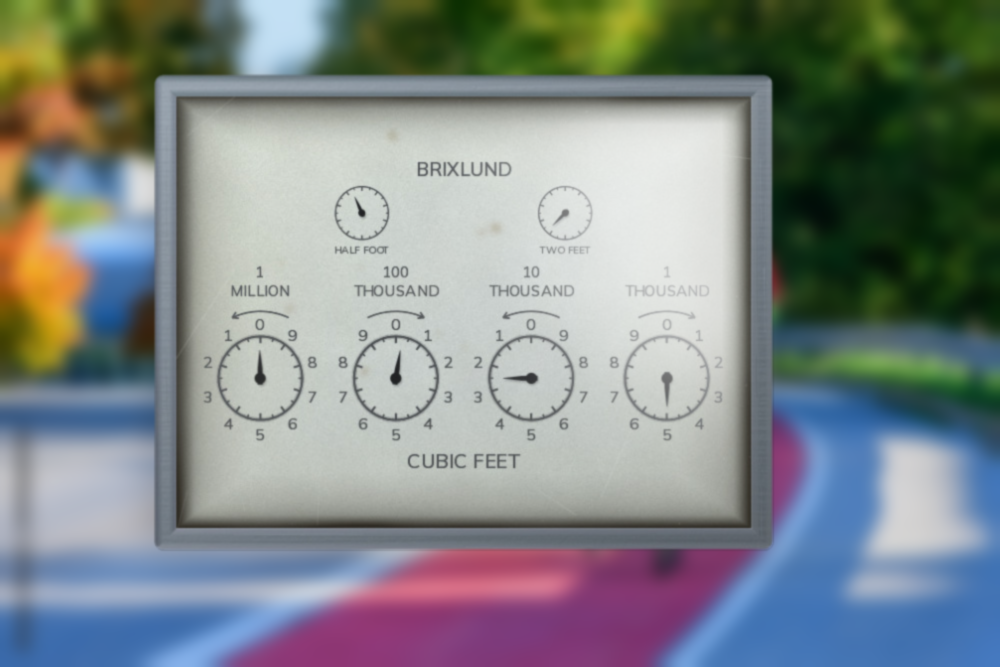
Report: 2500ft³
